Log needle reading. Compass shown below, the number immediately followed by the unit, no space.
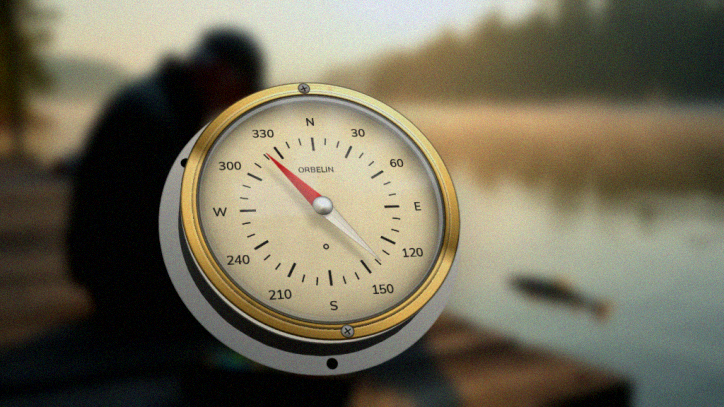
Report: 320°
